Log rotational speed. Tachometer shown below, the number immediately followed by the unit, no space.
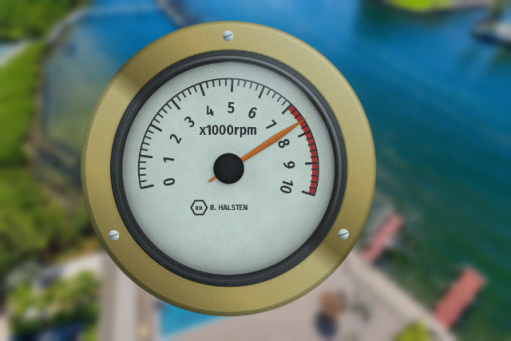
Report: 7600rpm
